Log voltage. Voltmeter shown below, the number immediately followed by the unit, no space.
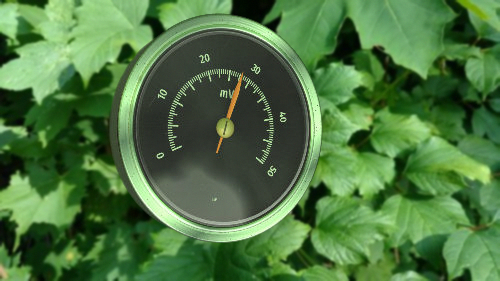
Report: 27.5mV
